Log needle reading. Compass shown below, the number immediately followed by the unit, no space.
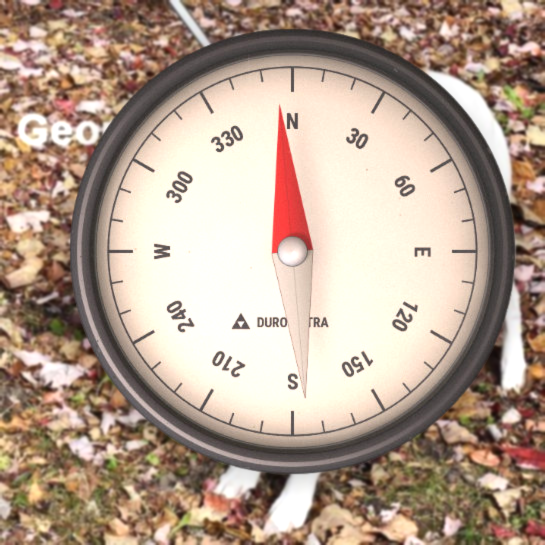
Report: 355°
